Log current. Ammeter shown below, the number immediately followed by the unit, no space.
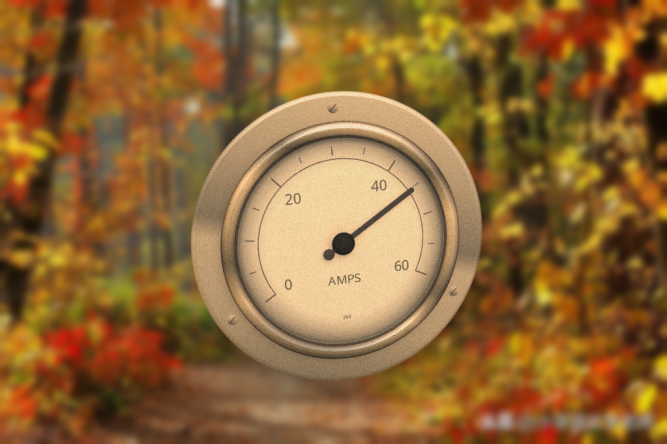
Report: 45A
